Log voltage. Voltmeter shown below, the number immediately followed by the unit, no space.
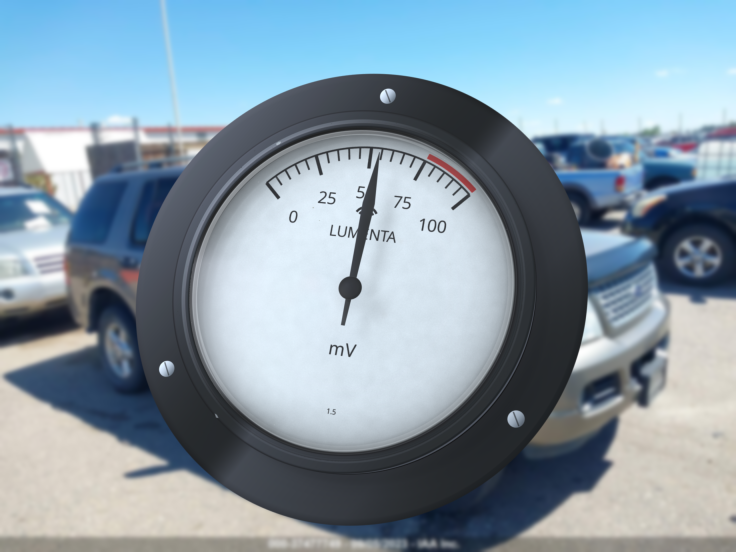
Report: 55mV
